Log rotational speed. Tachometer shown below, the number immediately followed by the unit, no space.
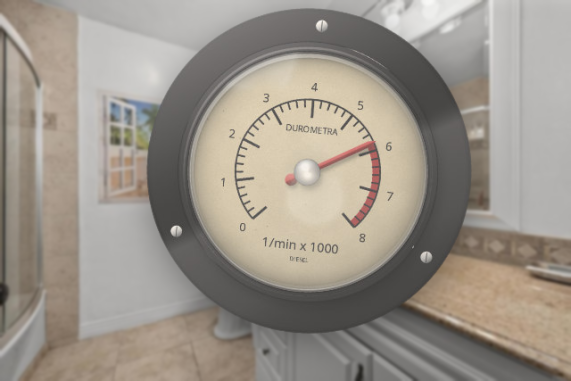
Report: 5800rpm
